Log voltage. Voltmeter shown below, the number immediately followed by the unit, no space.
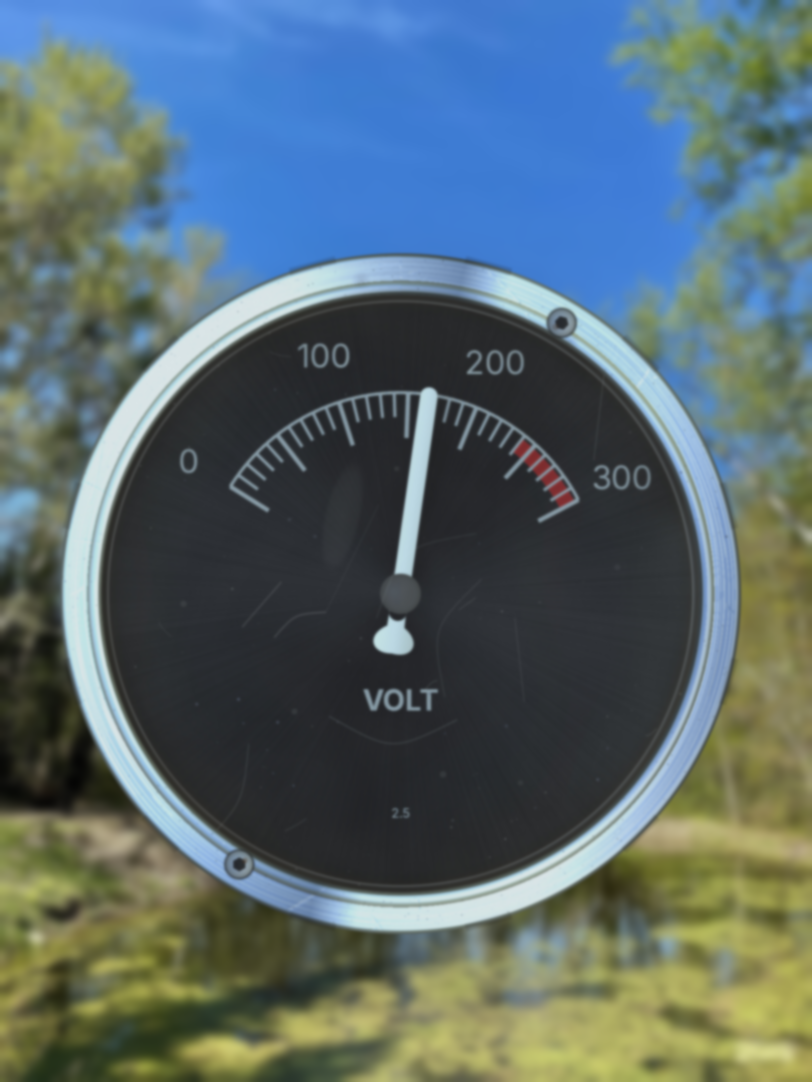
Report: 165V
